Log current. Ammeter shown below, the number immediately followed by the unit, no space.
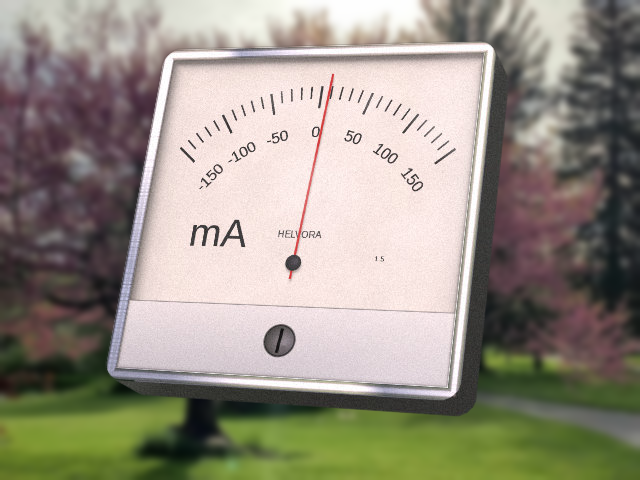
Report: 10mA
